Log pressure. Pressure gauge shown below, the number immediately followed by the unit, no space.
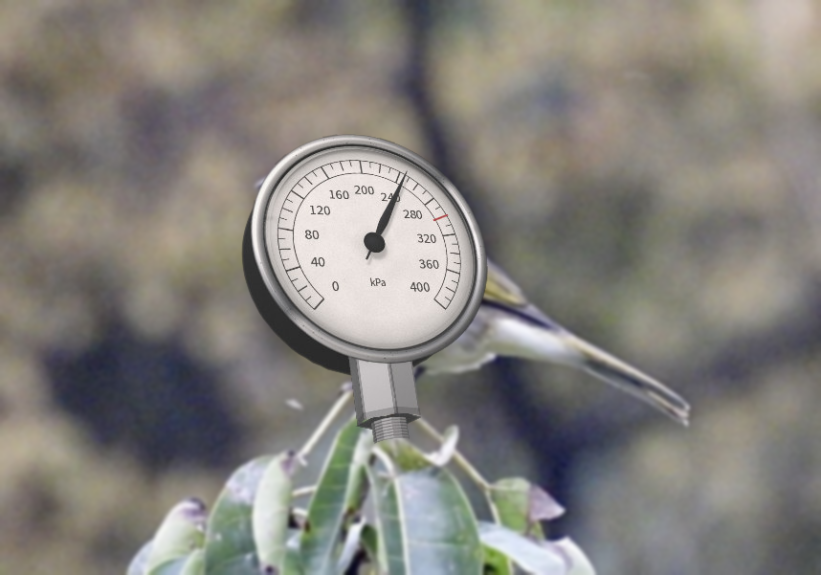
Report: 245kPa
